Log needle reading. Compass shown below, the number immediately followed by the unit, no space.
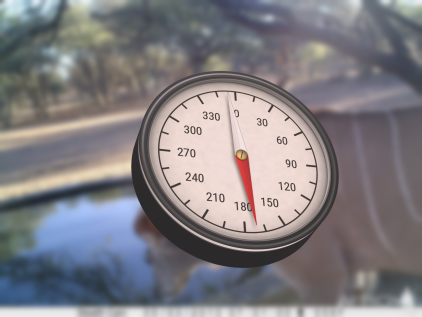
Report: 172.5°
